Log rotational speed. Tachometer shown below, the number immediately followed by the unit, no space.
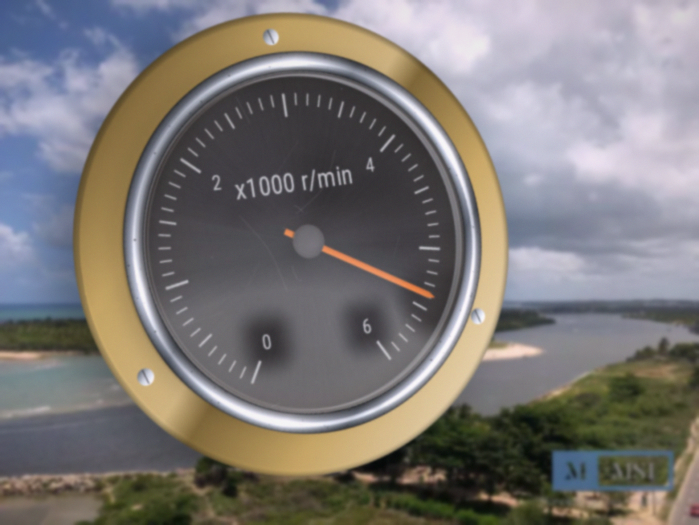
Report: 5400rpm
